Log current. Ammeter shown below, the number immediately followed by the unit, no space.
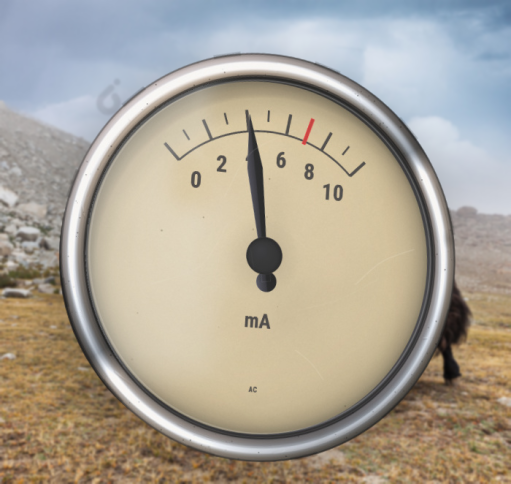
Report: 4mA
